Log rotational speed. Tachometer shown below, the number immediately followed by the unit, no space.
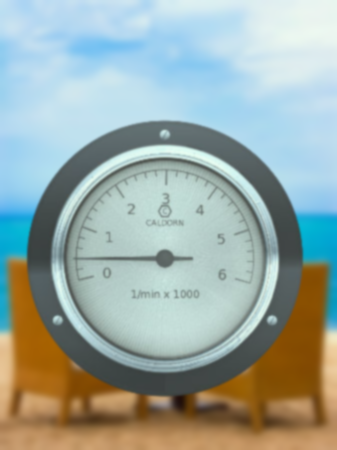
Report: 400rpm
